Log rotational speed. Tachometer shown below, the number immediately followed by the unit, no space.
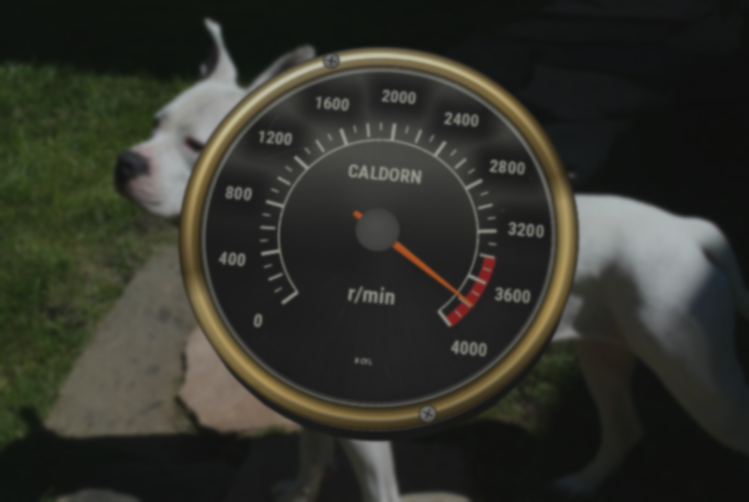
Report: 3800rpm
